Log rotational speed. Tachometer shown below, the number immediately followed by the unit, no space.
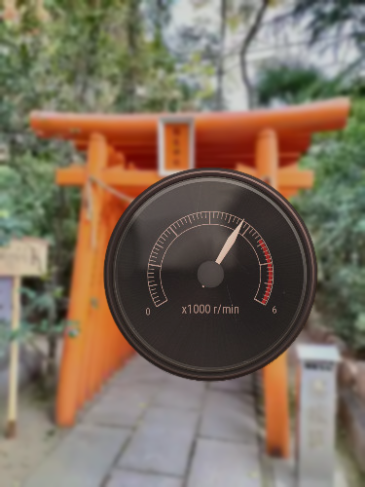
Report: 3800rpm
